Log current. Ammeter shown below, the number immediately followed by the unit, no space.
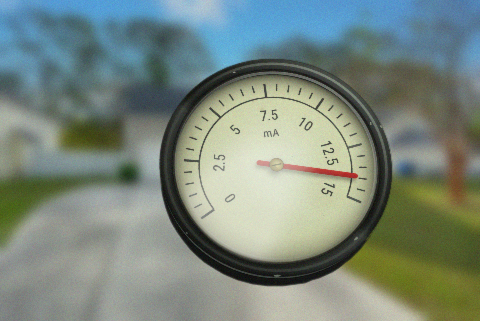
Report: 14mA
